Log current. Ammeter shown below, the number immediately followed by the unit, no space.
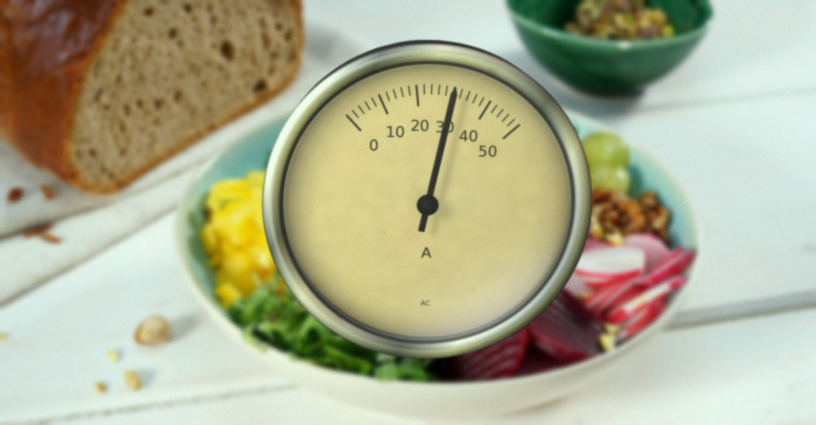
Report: 30A
